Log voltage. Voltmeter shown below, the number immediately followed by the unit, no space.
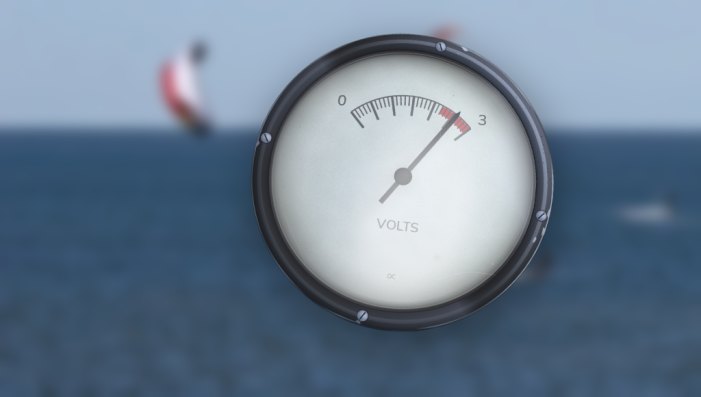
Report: 2.6V
